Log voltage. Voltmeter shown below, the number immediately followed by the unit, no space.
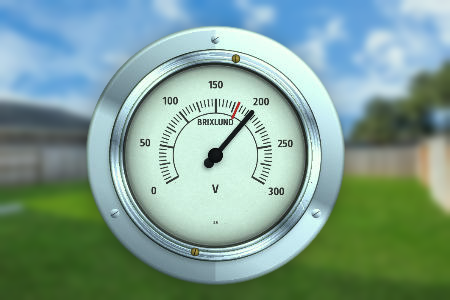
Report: 200V
